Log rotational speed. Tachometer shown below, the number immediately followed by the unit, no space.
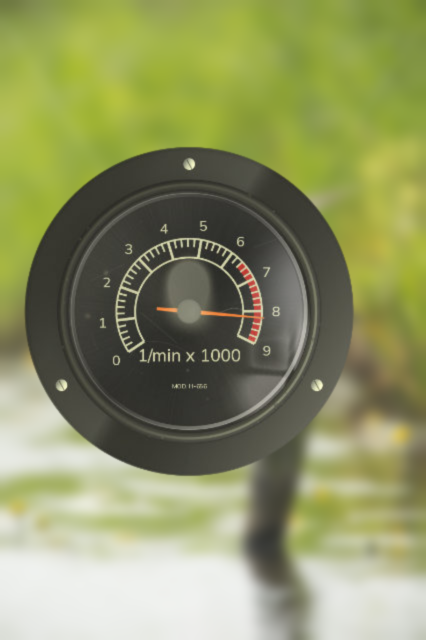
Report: 8200rpm
